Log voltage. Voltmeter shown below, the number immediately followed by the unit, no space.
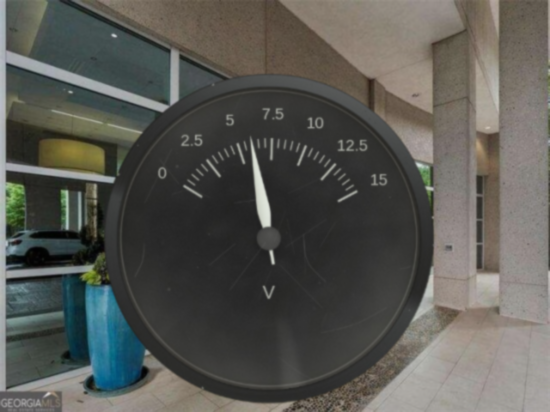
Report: 6V
